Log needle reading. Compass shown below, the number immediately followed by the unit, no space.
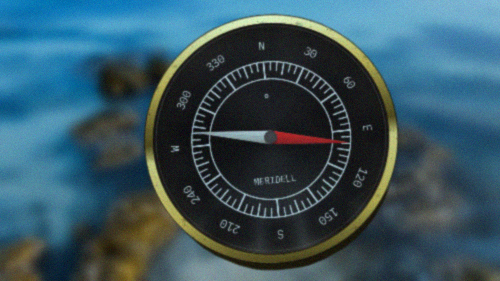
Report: 100°
